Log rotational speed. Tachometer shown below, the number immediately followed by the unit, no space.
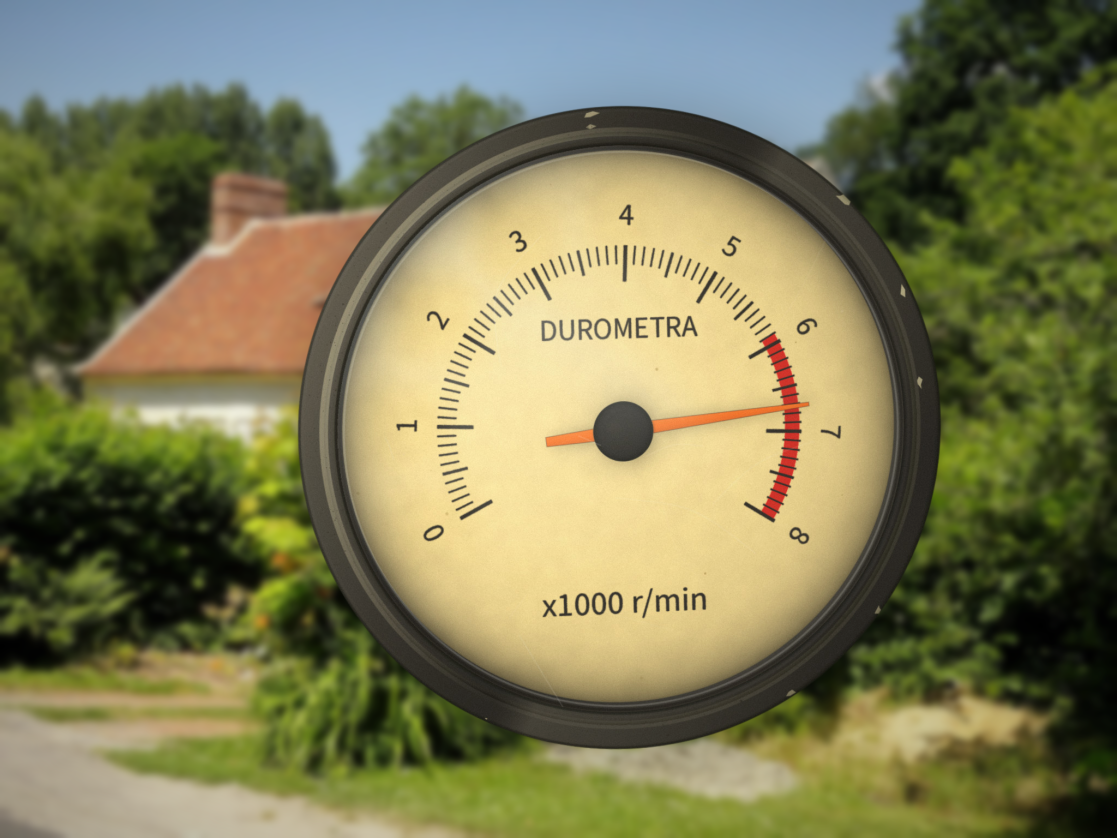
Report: 6700rpm
